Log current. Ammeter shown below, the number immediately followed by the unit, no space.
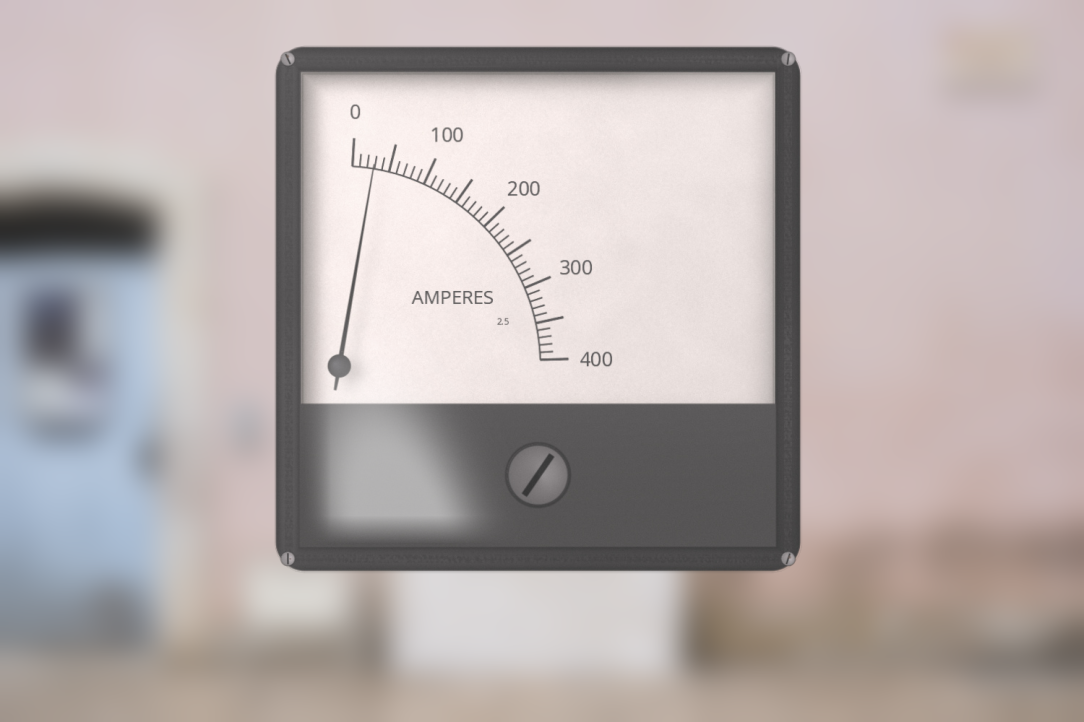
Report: 30A
